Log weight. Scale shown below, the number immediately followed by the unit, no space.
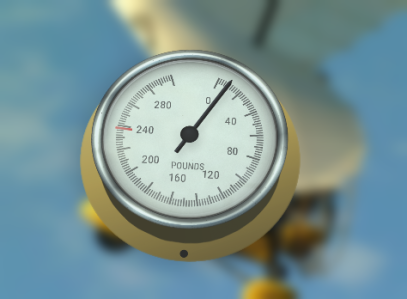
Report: 10lb
